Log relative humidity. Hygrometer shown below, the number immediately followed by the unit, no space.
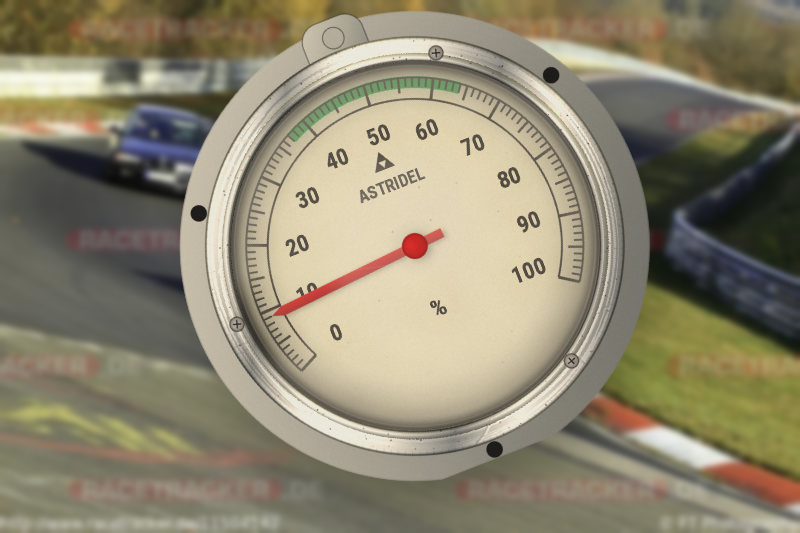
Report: 9%
